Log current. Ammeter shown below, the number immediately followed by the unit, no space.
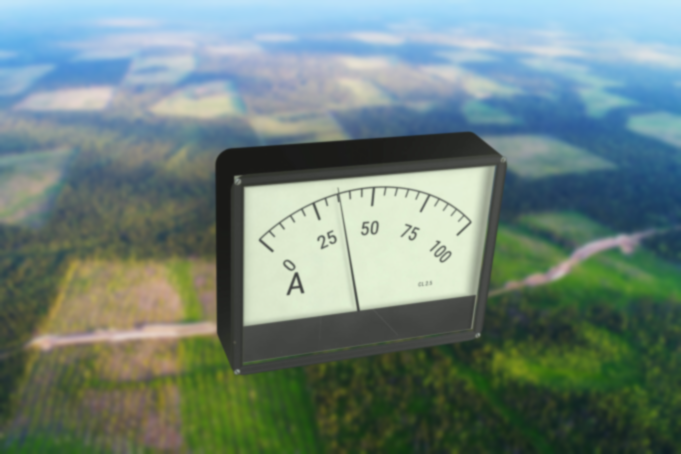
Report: 35A
